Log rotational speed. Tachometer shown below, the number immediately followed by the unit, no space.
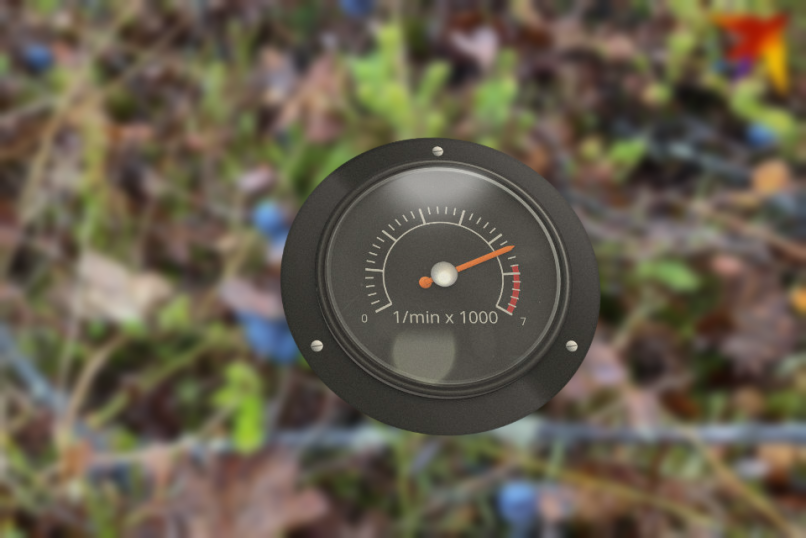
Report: 5400rpm
